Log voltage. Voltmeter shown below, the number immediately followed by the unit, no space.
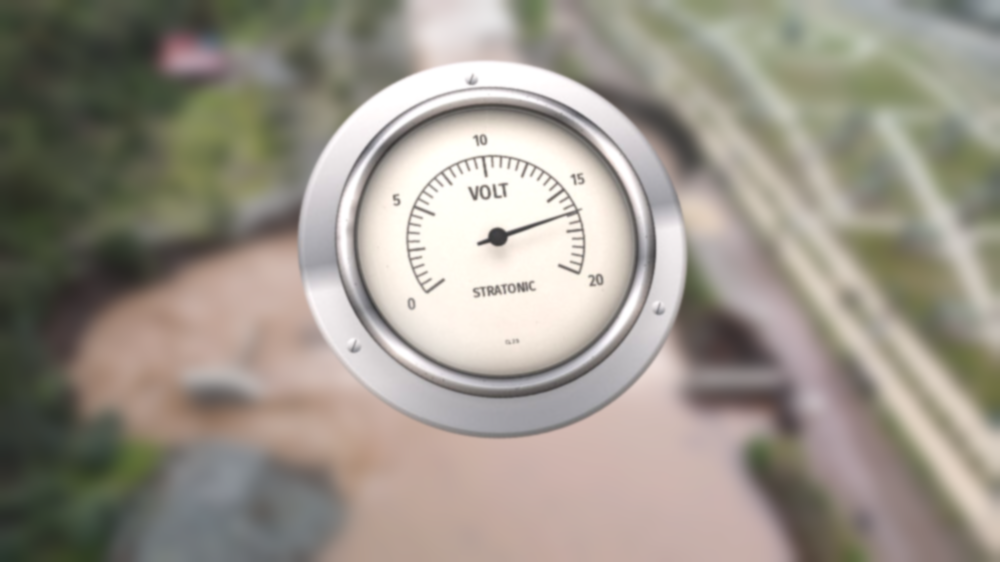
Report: 16.5V
